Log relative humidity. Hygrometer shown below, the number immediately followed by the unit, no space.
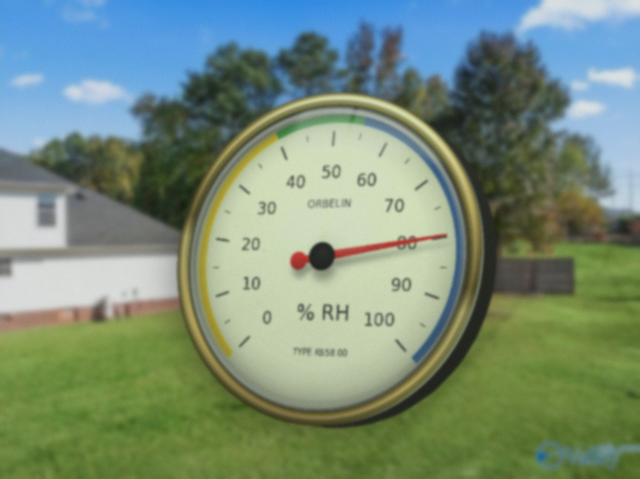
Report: 80%
